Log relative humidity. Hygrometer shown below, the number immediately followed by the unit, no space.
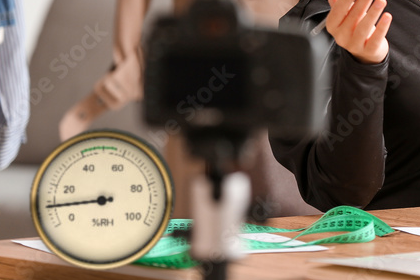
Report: 10%
